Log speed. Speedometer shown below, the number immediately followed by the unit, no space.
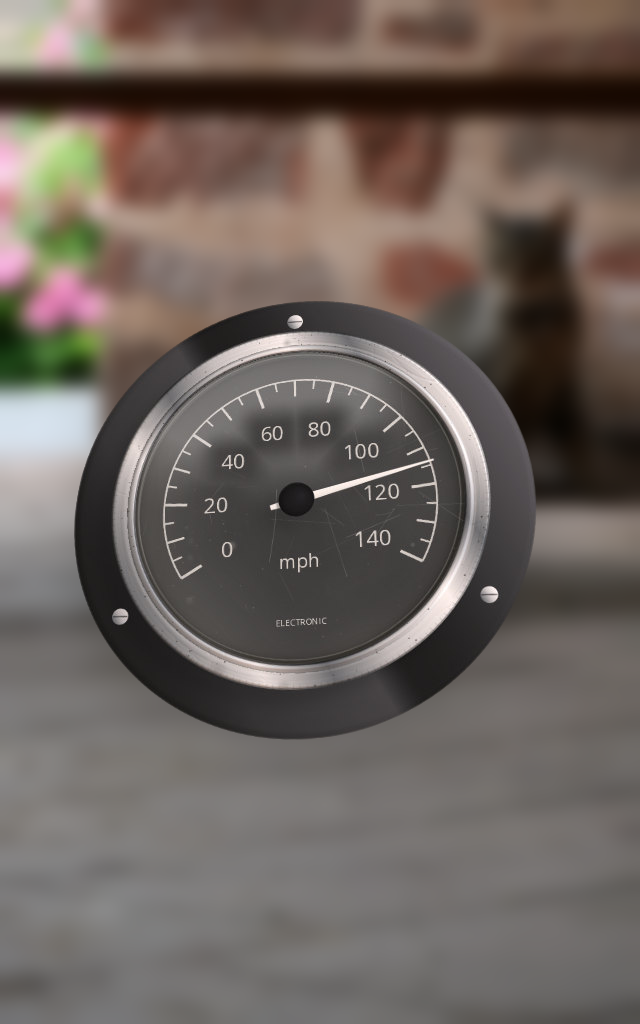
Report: 115mph
